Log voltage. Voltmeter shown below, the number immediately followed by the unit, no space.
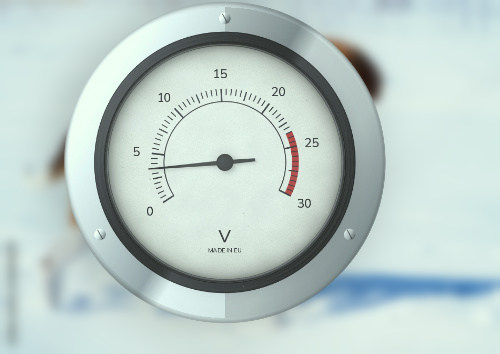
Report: 3.5V
